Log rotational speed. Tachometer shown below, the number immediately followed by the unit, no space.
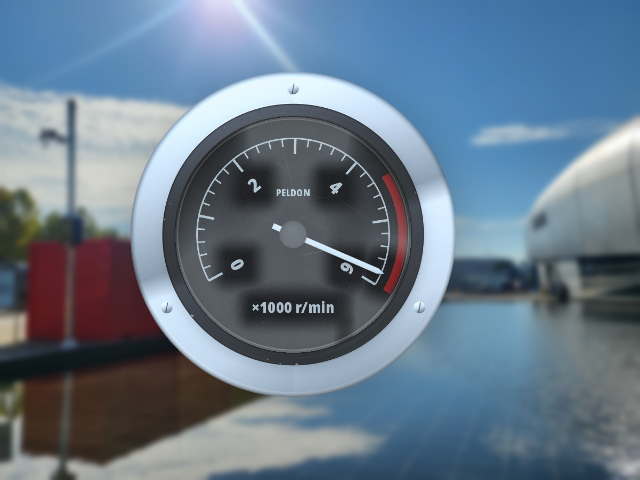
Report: 5800rpm
